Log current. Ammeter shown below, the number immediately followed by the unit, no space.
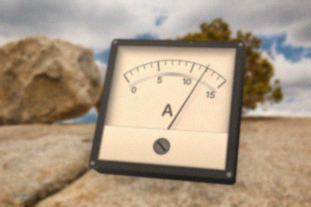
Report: 12A
